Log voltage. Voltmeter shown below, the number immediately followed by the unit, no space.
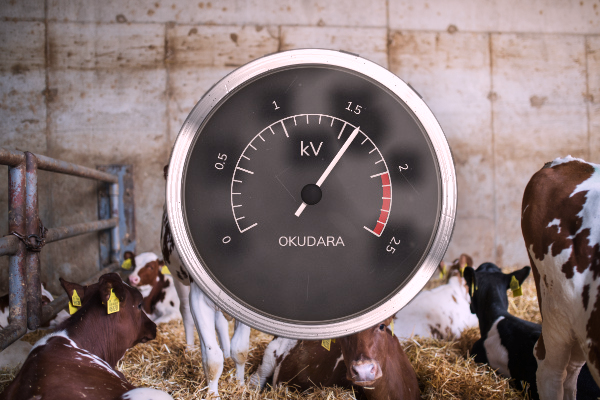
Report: 1.6kV
